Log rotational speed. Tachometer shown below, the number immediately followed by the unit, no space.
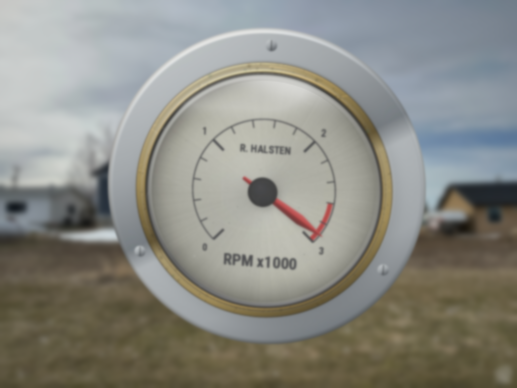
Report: 2900rpm
